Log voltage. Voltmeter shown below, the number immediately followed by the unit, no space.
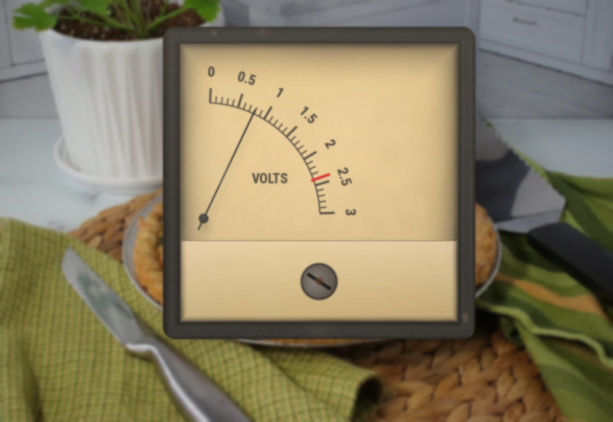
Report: 0.8V
